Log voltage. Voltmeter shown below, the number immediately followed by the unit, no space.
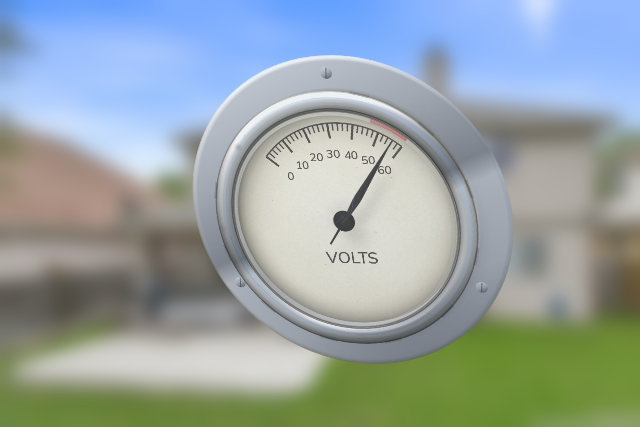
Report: 56V
